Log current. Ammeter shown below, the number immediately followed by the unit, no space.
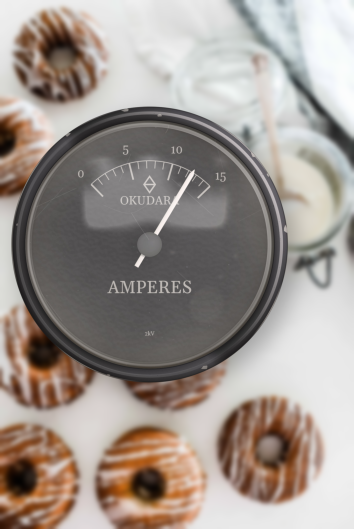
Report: 12.5A
